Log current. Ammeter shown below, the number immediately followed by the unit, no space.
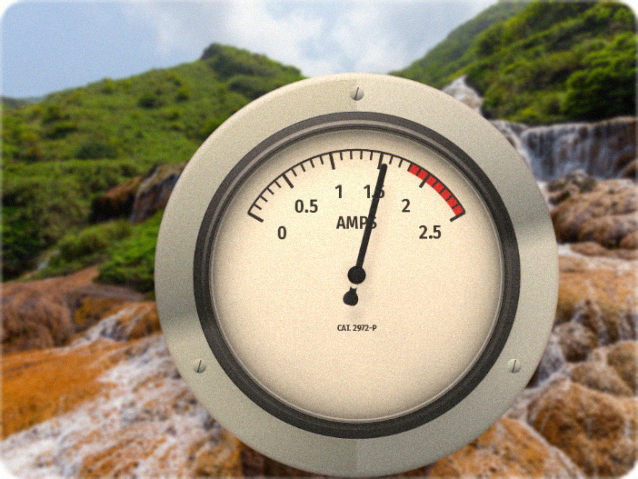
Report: 1.55A
